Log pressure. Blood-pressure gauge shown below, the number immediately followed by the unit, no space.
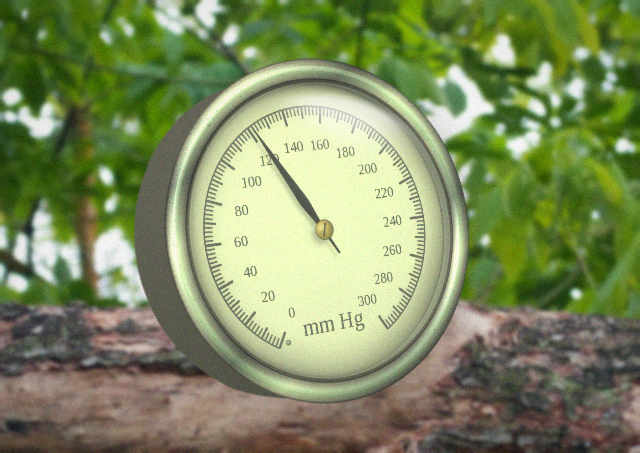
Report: 120mmHg
